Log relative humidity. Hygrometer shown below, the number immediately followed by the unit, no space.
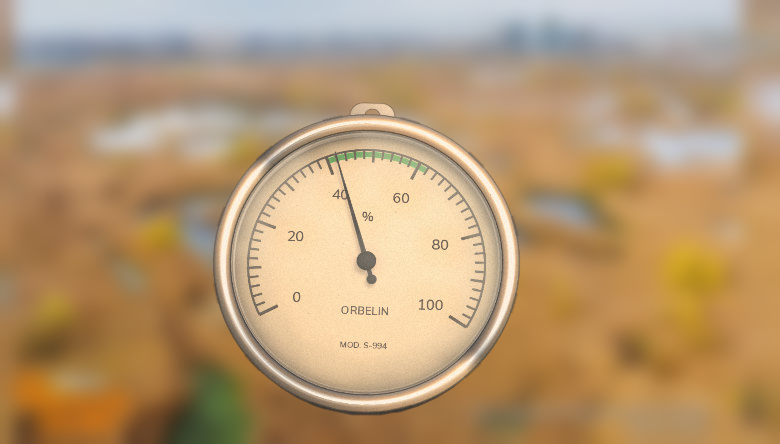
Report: 42%
